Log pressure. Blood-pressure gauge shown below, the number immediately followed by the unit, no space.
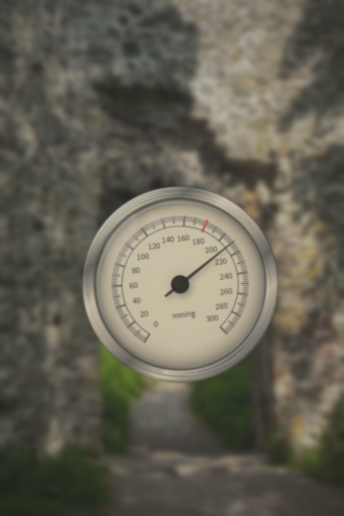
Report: 210mmHg
